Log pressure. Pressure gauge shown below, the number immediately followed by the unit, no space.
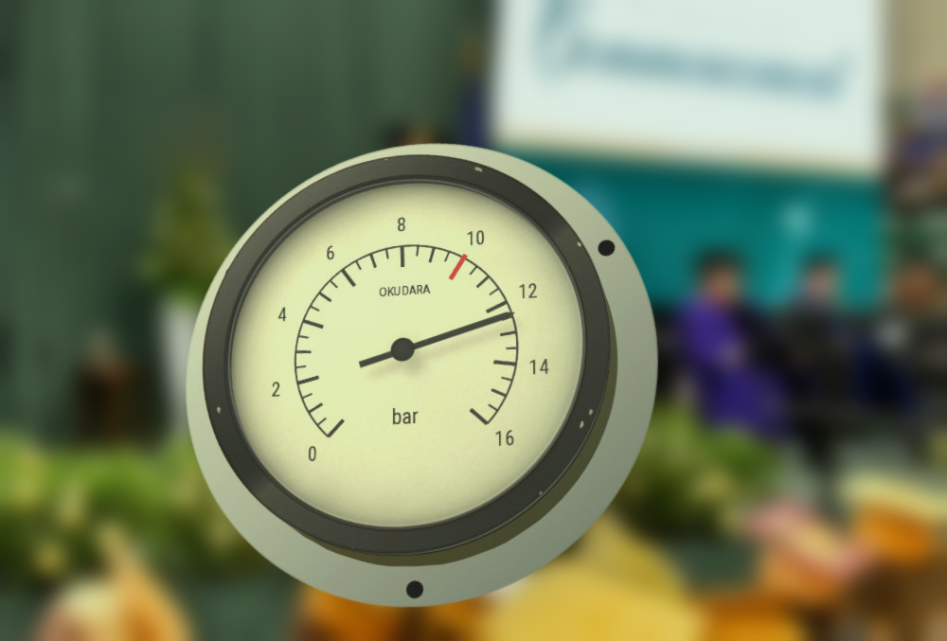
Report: 12.5bar
